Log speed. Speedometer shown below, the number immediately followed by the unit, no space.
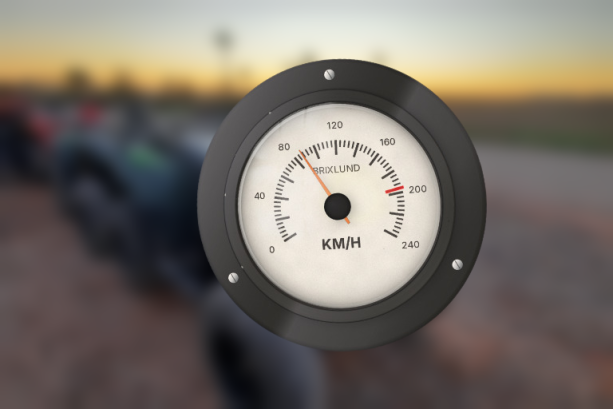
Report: 88km/h
